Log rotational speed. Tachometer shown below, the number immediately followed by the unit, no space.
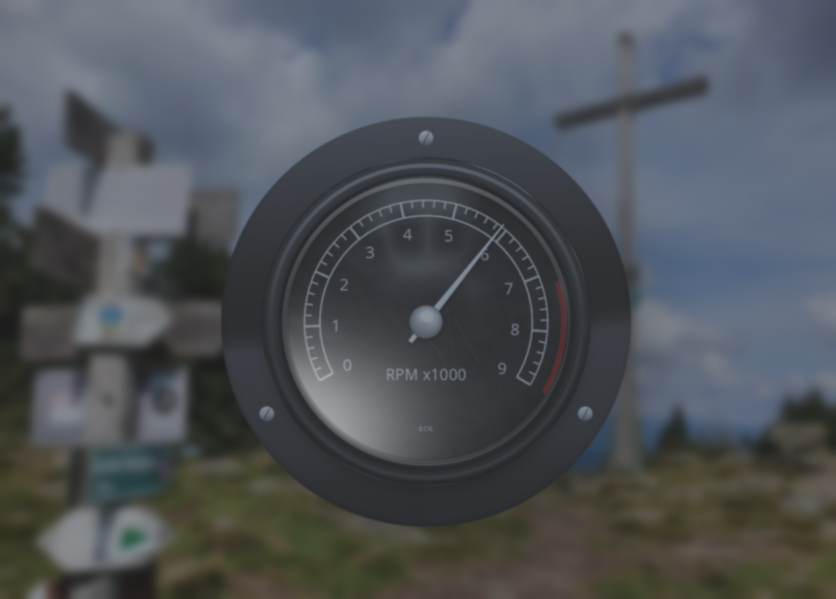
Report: 5900rpm
